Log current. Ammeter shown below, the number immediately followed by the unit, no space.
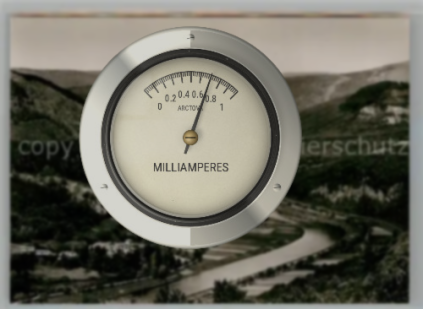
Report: 0.7mA
